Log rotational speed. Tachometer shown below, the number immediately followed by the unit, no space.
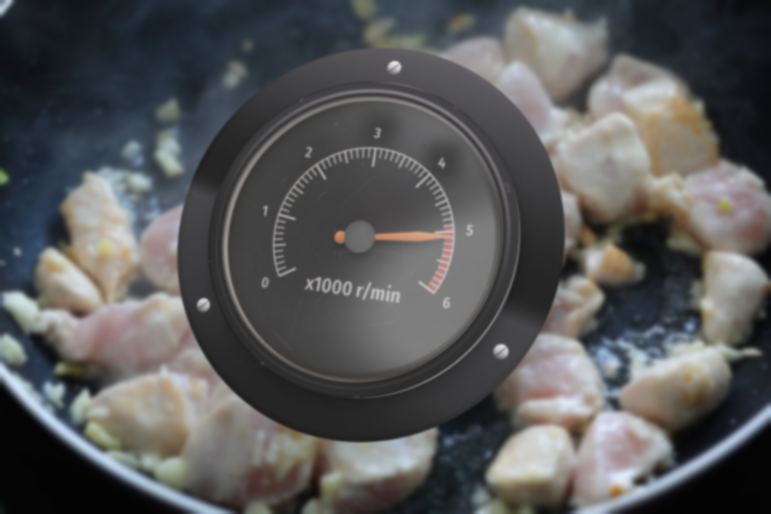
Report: 5100rpm
